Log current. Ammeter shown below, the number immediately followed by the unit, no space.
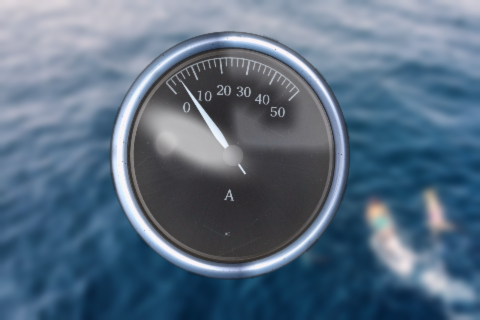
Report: 4A
